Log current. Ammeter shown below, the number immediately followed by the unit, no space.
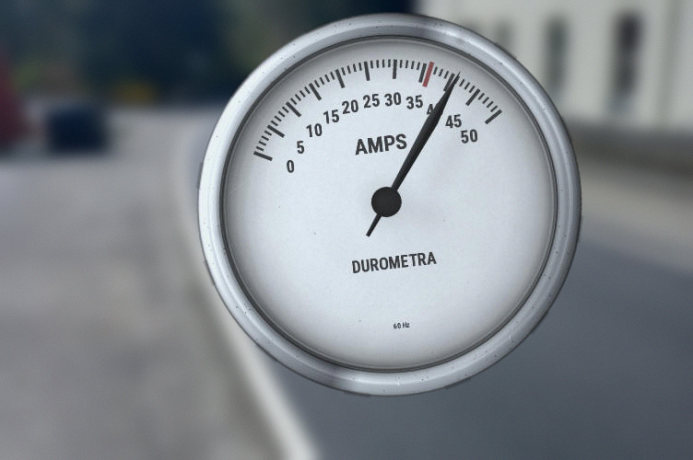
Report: 41A
